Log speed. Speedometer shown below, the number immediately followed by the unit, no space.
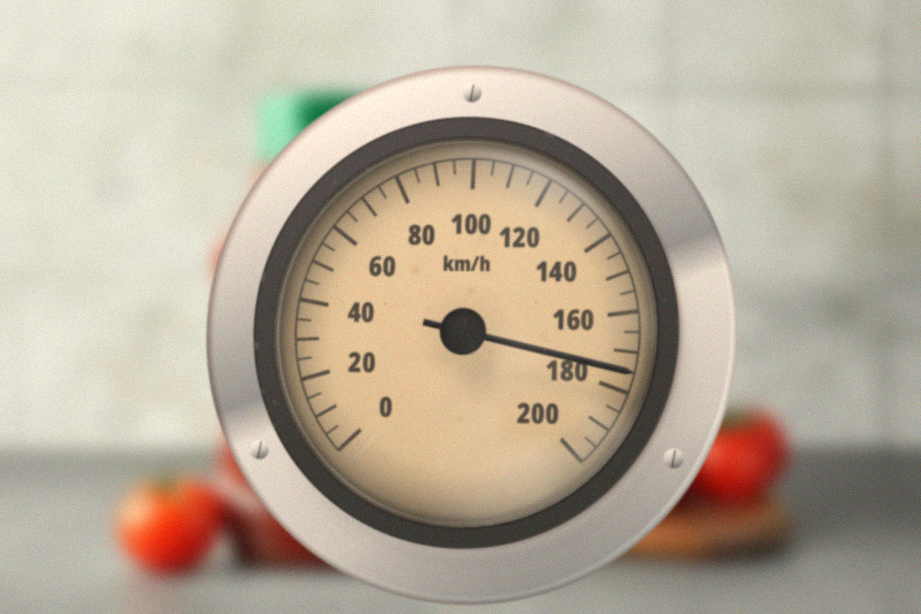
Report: 175km/h
